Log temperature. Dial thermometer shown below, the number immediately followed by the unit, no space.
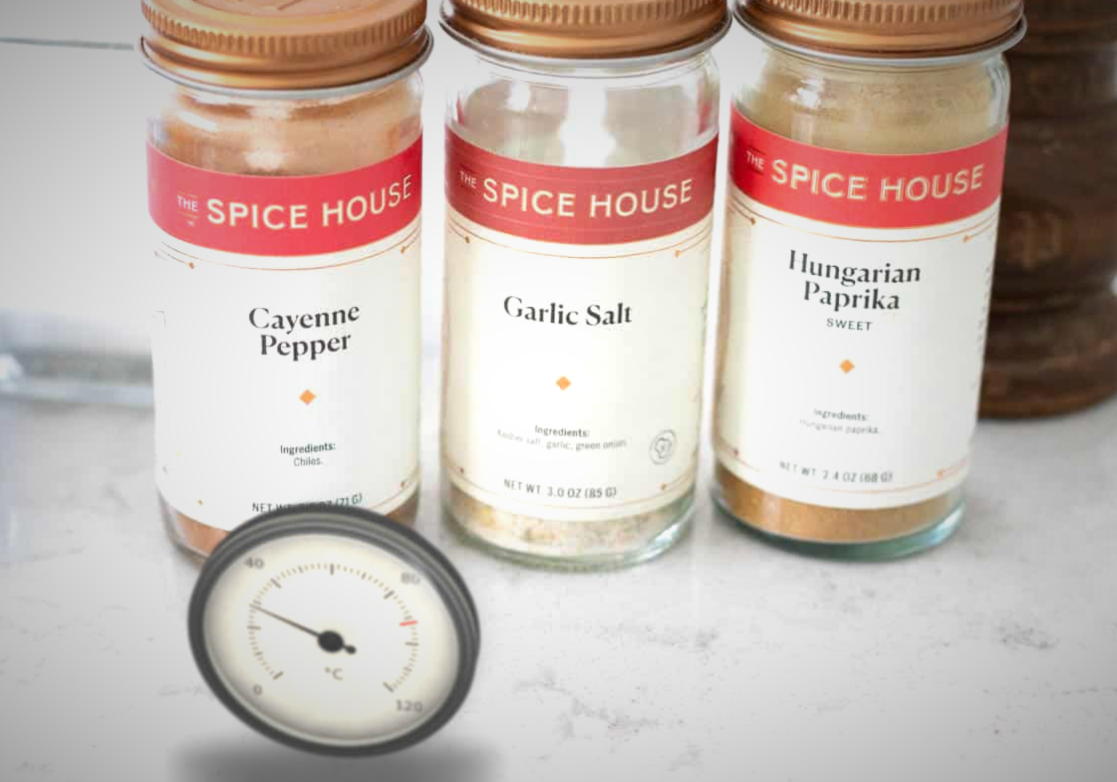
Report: 30°C
